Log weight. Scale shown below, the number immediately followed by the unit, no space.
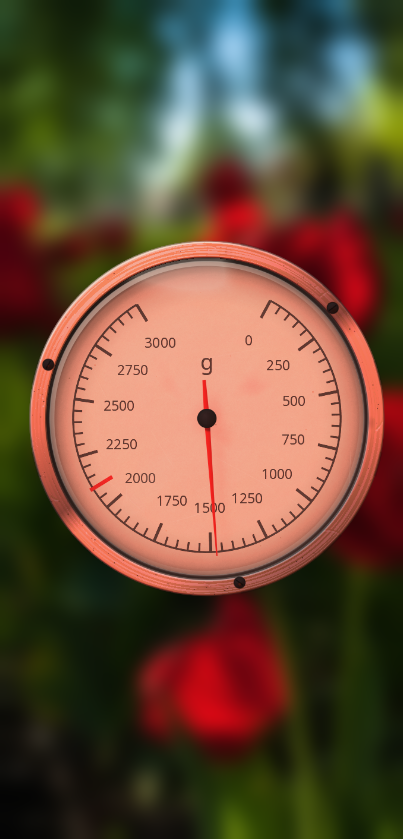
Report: 1475g
